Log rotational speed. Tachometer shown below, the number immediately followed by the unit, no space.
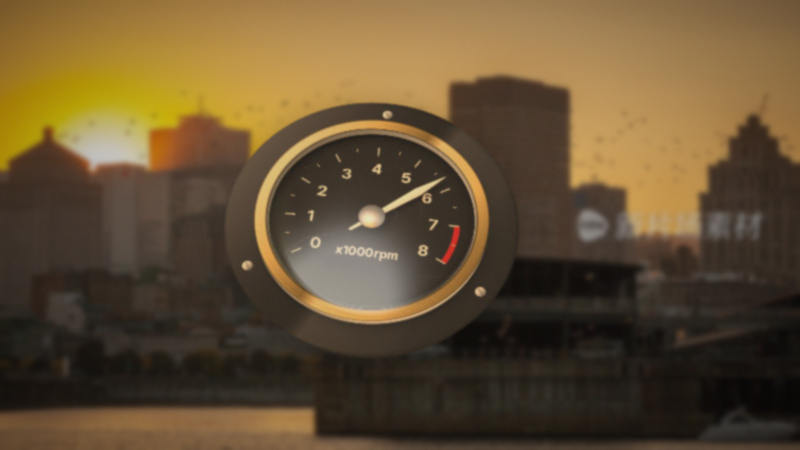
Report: 5750rpm
